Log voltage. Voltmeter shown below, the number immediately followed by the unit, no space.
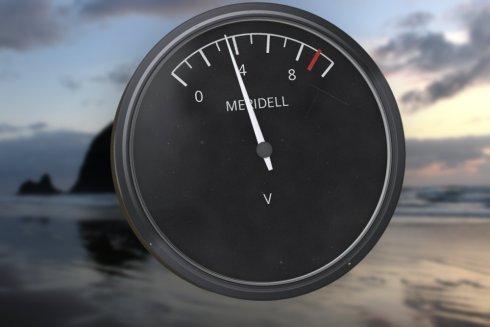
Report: 3.5V
